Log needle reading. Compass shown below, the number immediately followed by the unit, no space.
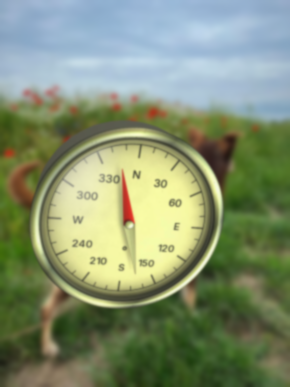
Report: 345°
